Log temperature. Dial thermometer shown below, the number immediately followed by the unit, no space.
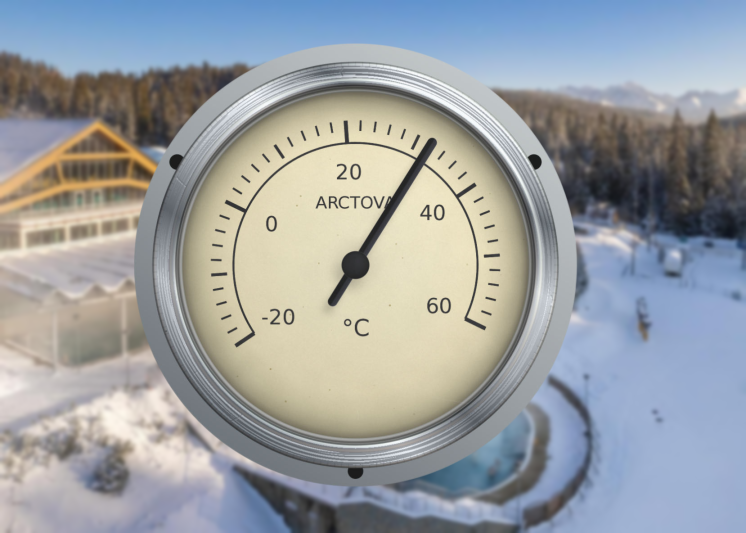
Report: 32°C
